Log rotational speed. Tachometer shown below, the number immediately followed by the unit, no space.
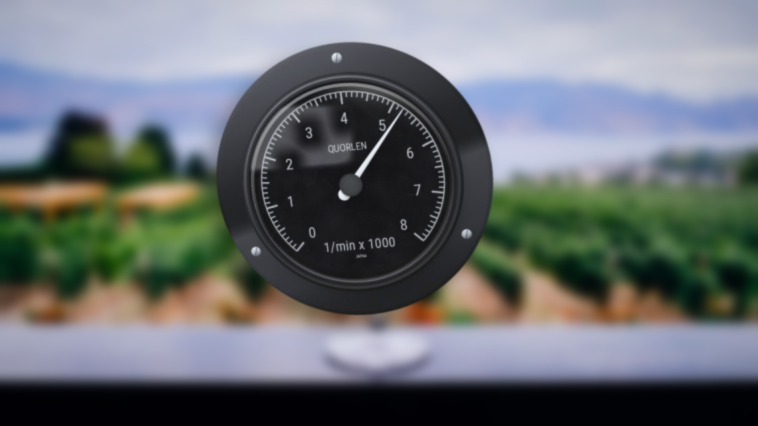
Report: 5200rpm
